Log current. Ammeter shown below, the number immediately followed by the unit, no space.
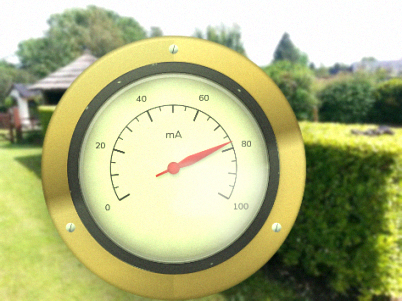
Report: 77.5mA
